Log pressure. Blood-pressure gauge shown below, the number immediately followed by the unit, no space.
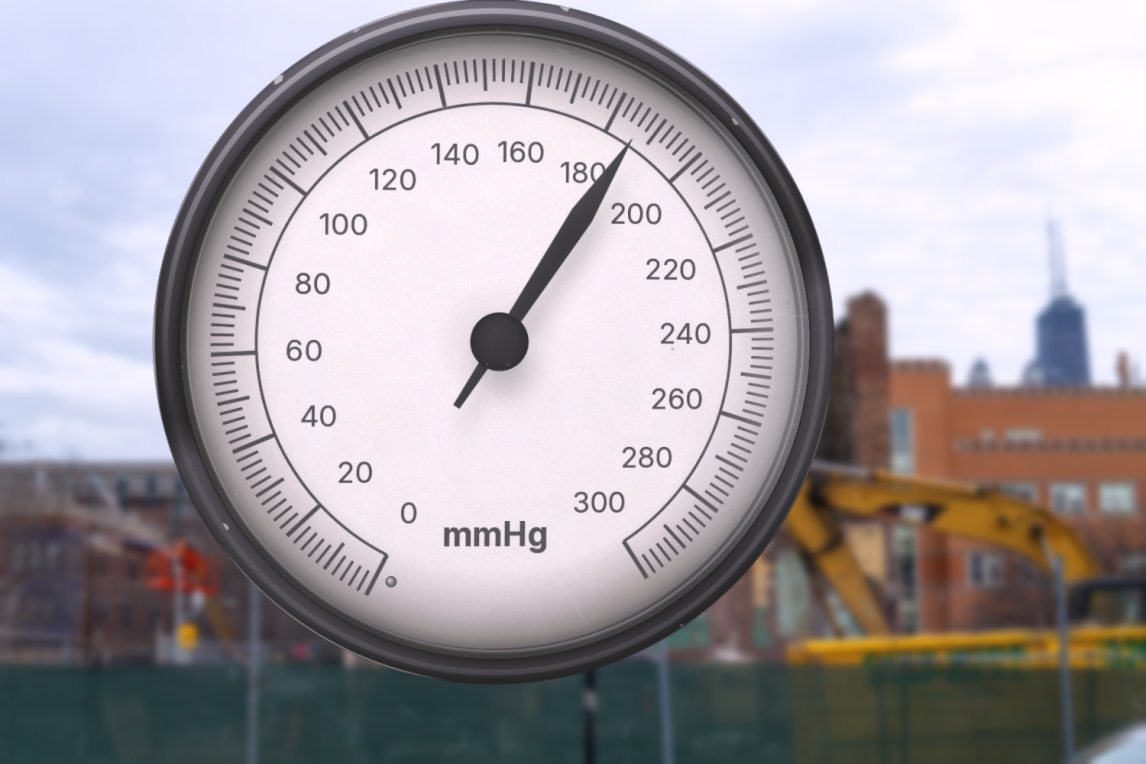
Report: 186mmHg
